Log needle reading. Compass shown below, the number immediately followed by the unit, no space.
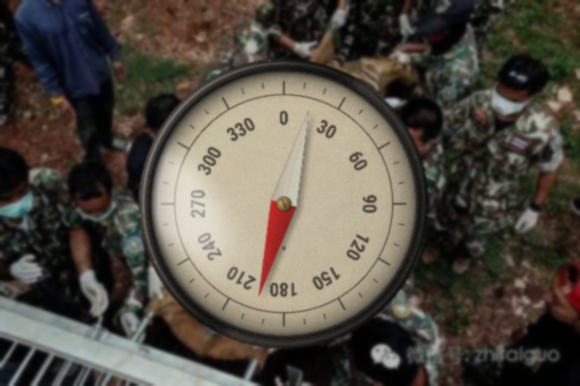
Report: 195°
